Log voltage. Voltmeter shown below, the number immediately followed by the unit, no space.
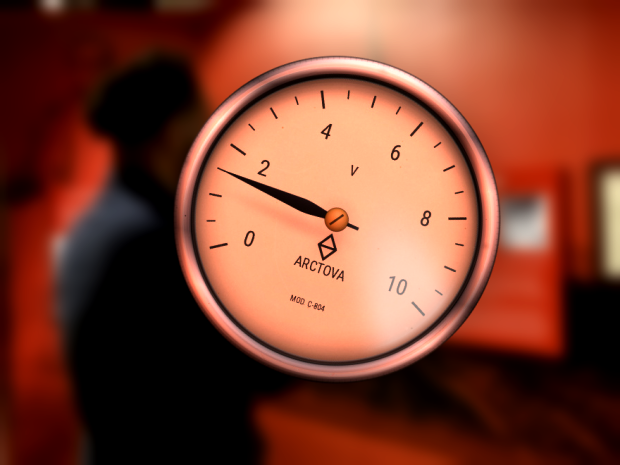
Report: 1.5V
